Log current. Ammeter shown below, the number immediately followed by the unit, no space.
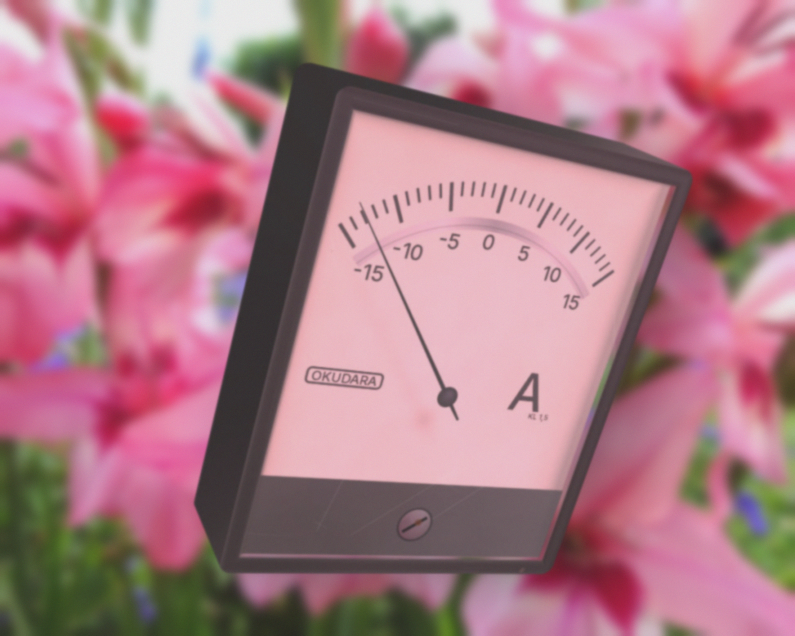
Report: -13A
